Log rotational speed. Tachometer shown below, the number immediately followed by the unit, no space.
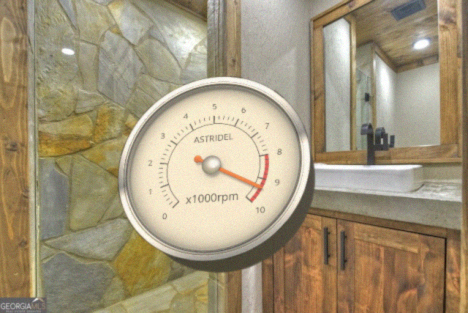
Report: 9400rpm
